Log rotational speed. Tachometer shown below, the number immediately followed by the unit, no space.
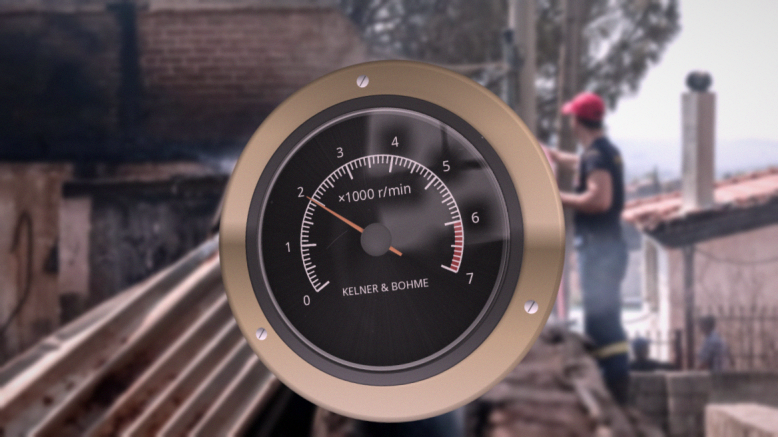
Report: 2000rpm
